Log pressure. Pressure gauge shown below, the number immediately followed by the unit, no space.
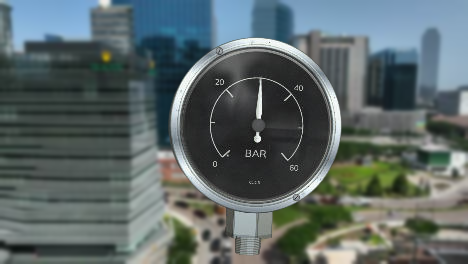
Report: 30bar
